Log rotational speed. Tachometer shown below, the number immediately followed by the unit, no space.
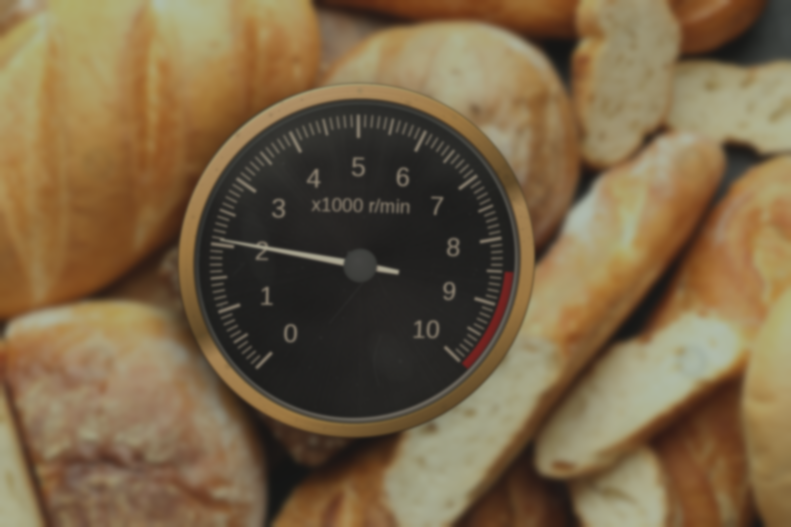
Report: 2100rpm
